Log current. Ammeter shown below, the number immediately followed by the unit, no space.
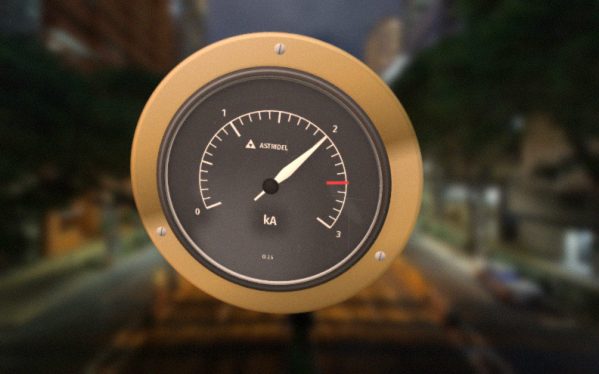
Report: 2kA
